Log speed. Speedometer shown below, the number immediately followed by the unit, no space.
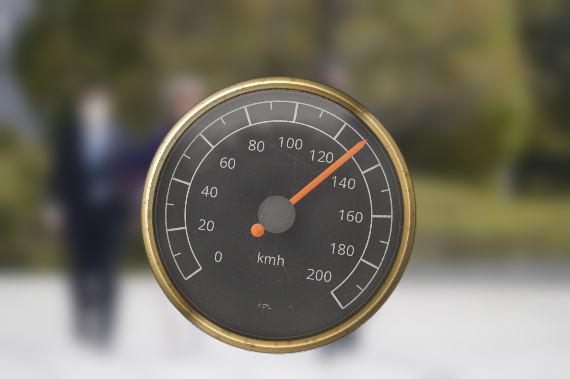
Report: 130km/h
